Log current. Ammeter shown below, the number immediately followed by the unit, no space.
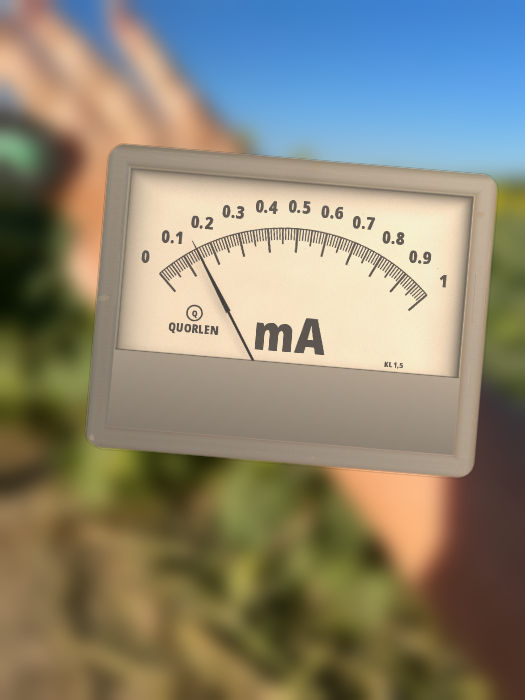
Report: 0.15mA
